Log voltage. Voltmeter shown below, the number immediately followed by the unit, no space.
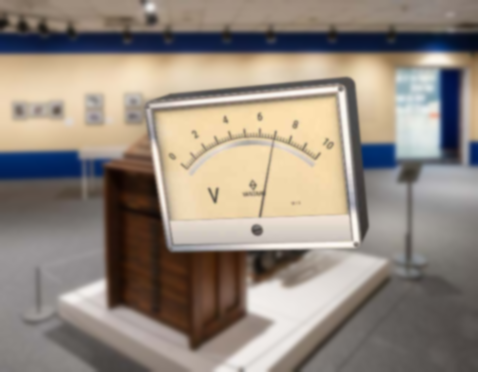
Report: 7V
